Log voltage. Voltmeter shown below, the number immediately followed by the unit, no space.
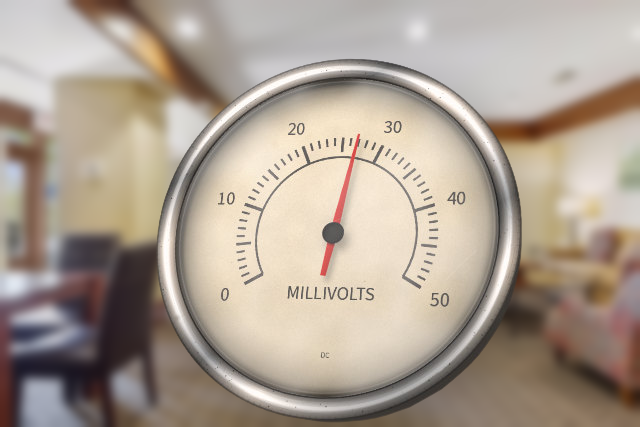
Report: 27mV
